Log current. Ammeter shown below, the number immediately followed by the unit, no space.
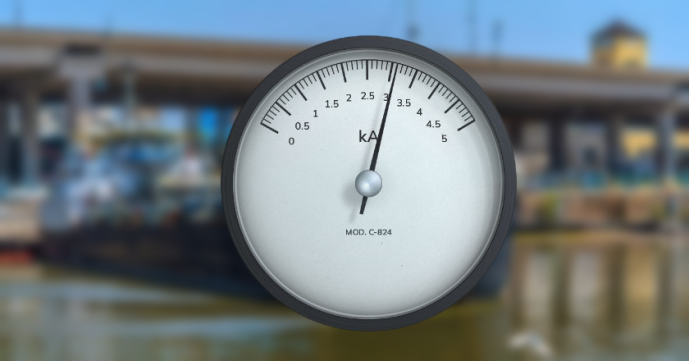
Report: 3.1kA
